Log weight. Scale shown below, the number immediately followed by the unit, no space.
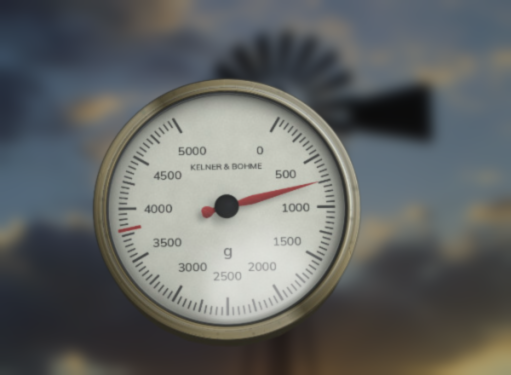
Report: 750g
